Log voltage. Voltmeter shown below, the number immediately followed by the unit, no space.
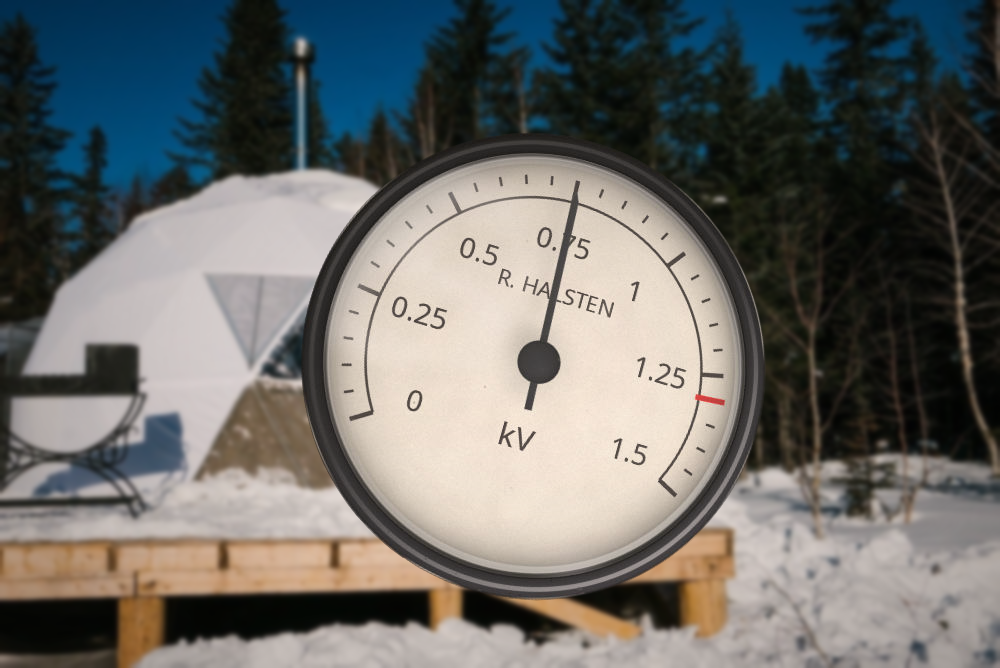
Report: 0.75kV
